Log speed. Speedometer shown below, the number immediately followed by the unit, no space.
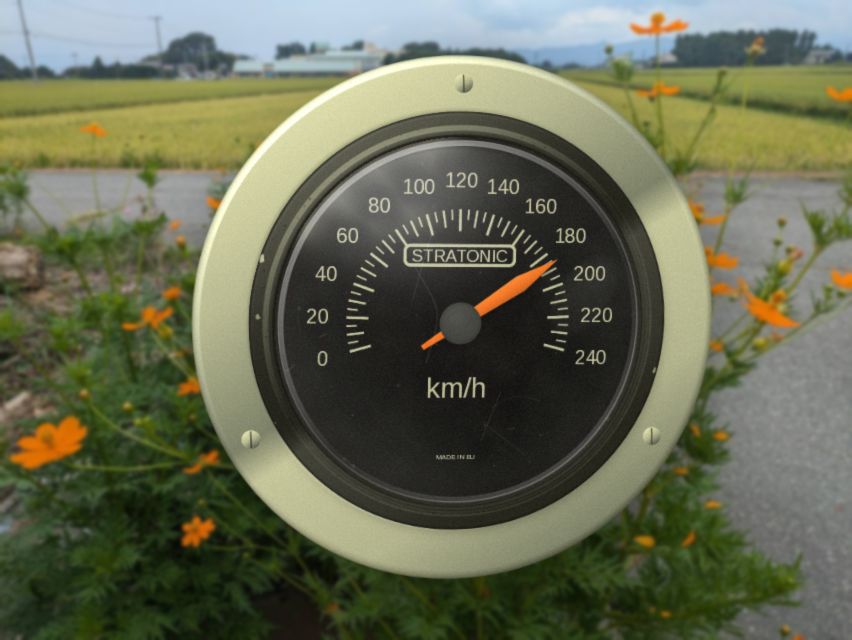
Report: 185km/h
